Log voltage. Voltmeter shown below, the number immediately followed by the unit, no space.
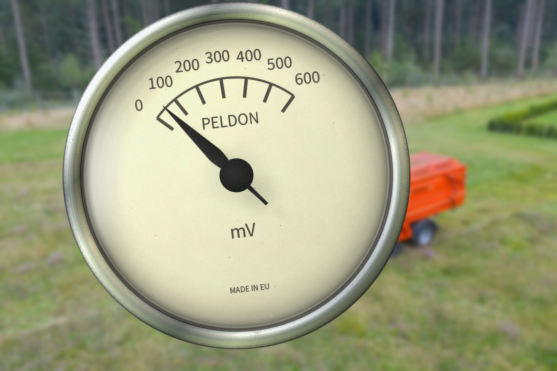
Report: 50mV
